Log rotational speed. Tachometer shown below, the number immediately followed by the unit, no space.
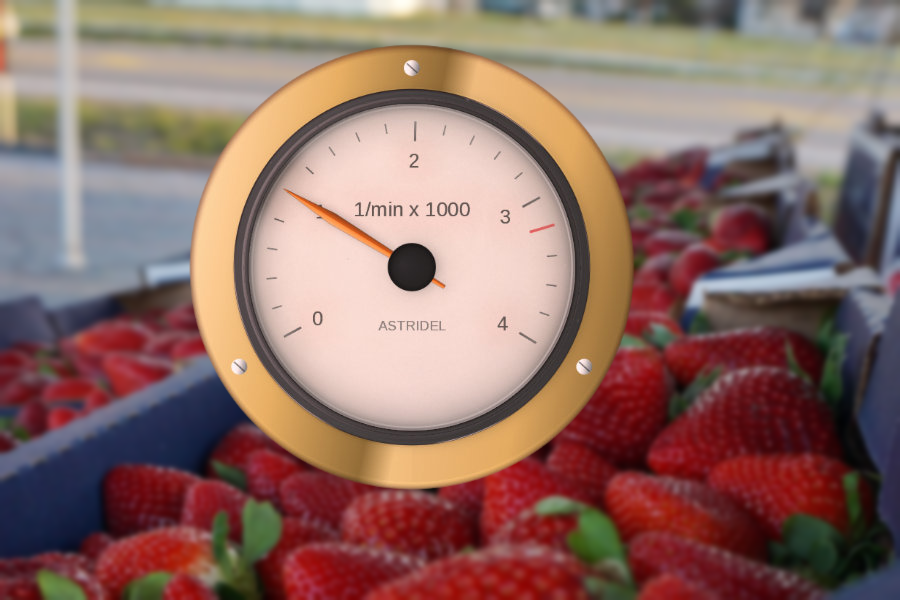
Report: 1000rpm
